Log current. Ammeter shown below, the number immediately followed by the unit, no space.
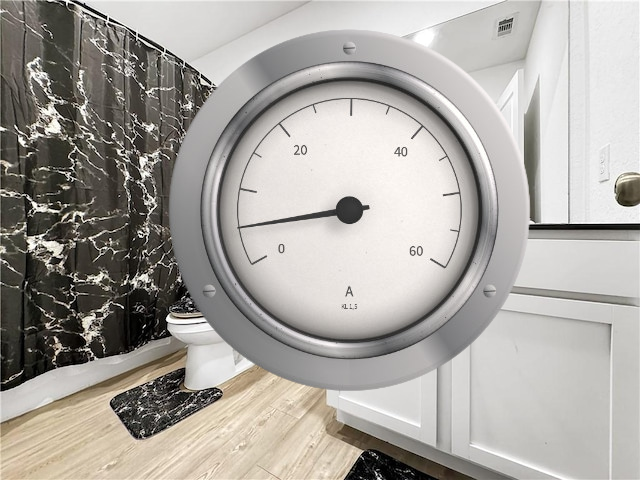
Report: 5A
